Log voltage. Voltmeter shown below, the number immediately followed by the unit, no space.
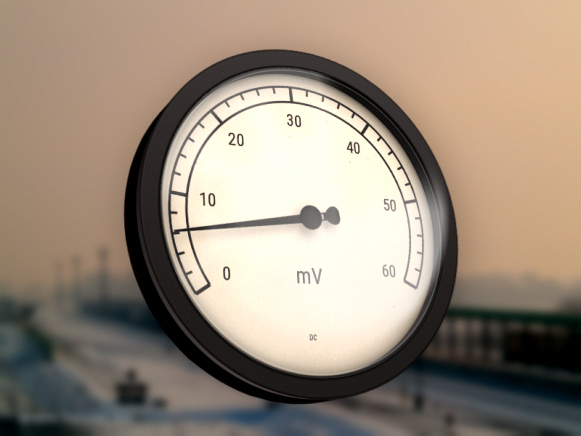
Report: 6mV
